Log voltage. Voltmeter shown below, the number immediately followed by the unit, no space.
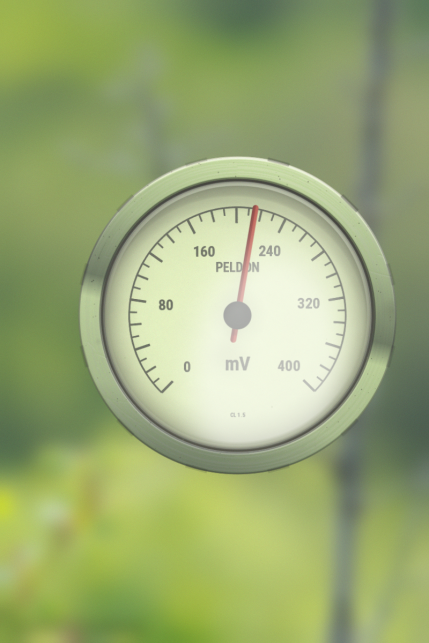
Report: 215mV
